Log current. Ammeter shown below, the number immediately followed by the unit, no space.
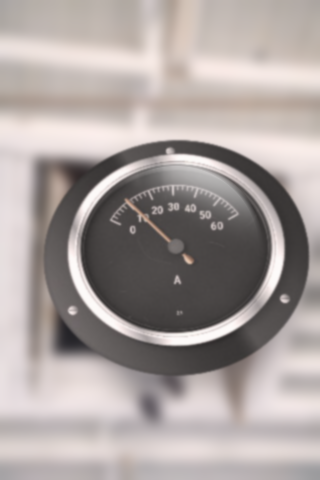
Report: 10A
